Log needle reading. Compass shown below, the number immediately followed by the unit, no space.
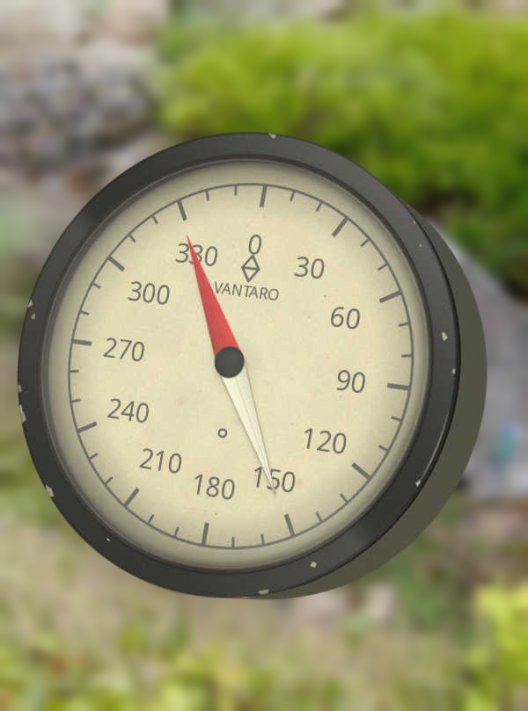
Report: 330°
